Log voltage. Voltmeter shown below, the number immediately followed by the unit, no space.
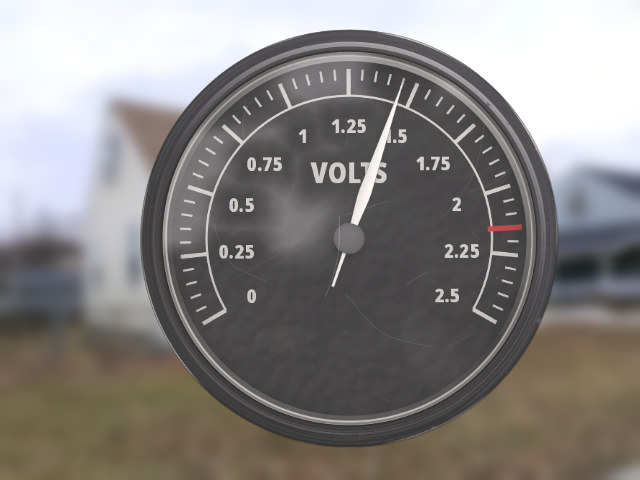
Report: 1.45V
